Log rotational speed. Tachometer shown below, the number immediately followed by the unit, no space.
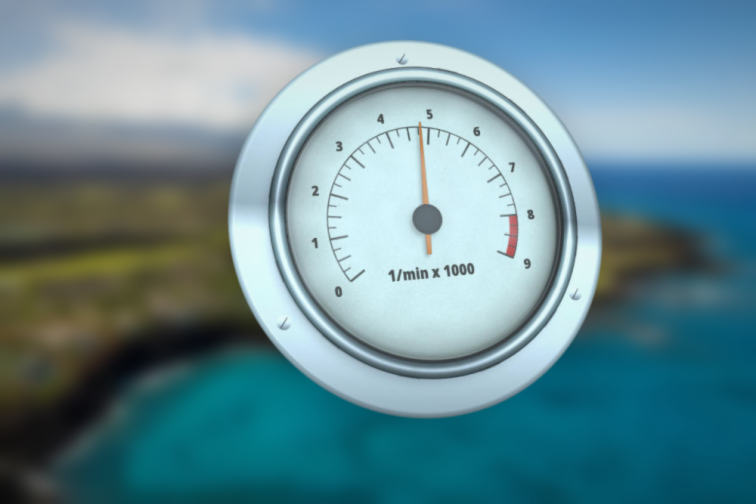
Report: 4750rpm
